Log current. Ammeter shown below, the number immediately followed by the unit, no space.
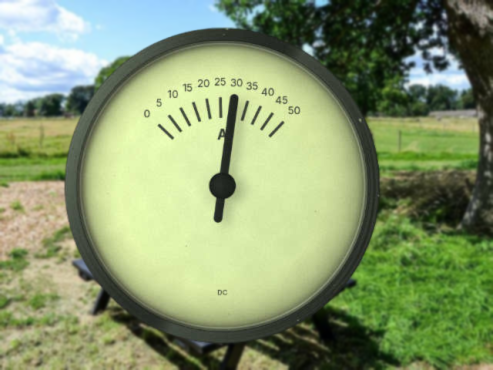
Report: 30A
